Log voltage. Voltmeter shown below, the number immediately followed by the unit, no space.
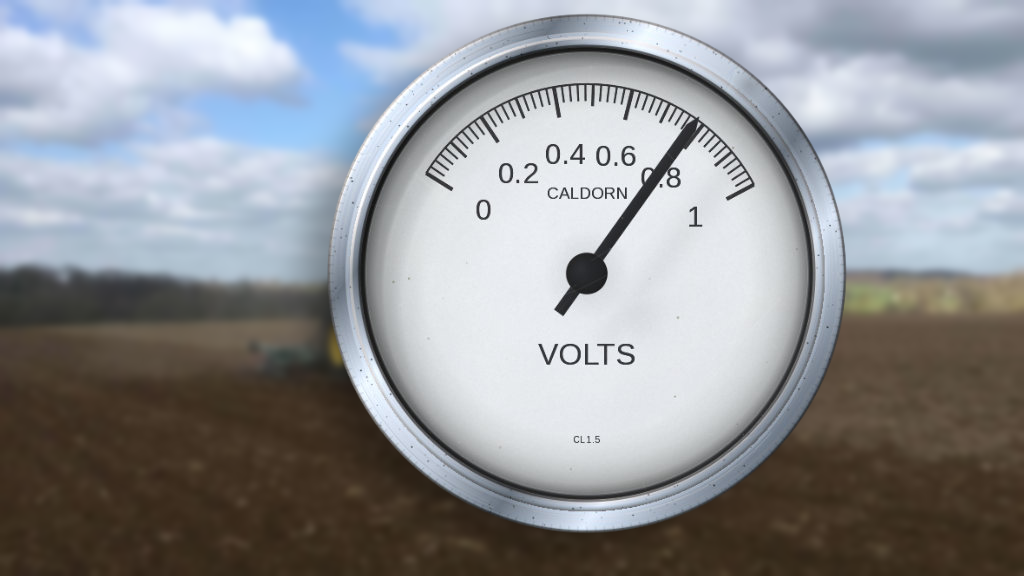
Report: 0.78V
